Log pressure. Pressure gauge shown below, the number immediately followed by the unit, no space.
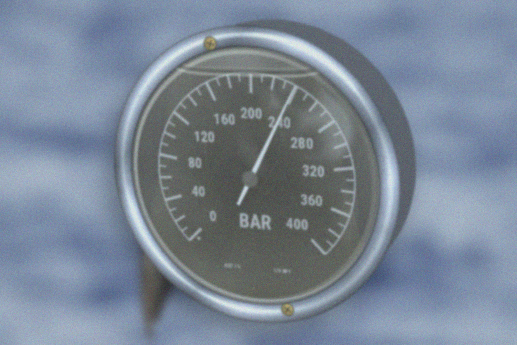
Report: 240bar
